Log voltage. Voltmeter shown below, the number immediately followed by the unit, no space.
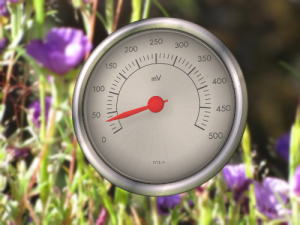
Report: 30mV
